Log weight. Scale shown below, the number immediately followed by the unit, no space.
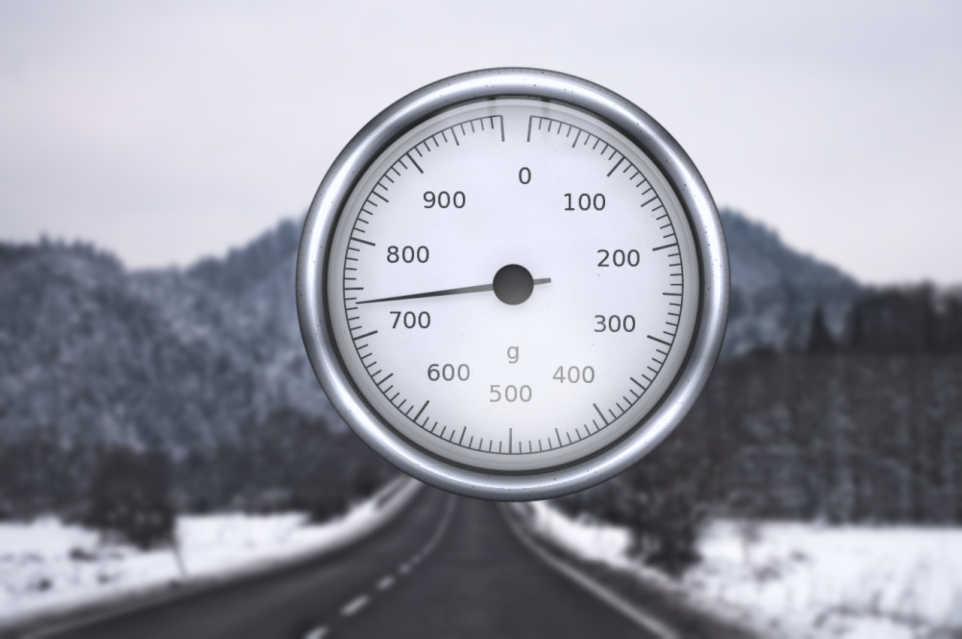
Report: 735g
